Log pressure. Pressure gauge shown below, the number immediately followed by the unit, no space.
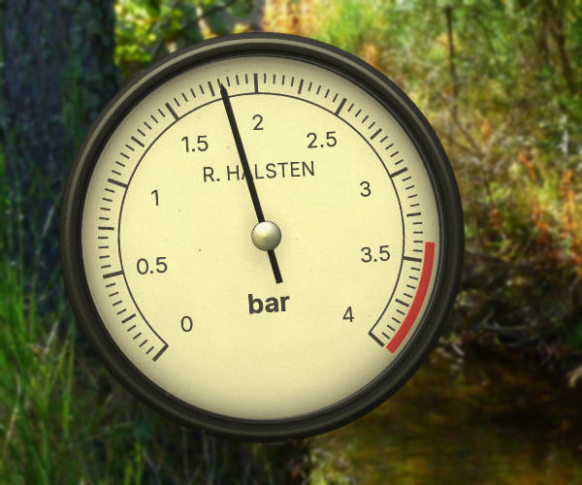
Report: 1.8bar
